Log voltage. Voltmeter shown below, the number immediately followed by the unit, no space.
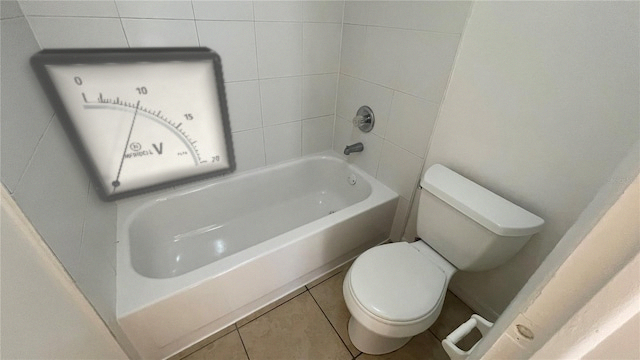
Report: 10V
